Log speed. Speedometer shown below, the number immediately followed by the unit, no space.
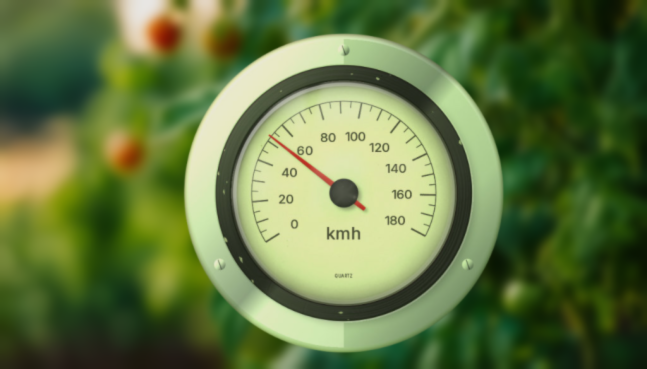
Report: 52.5km/h
